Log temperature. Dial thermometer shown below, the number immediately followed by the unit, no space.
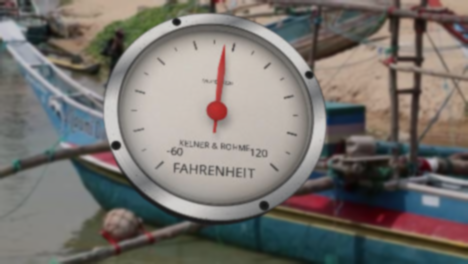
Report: 35°F
